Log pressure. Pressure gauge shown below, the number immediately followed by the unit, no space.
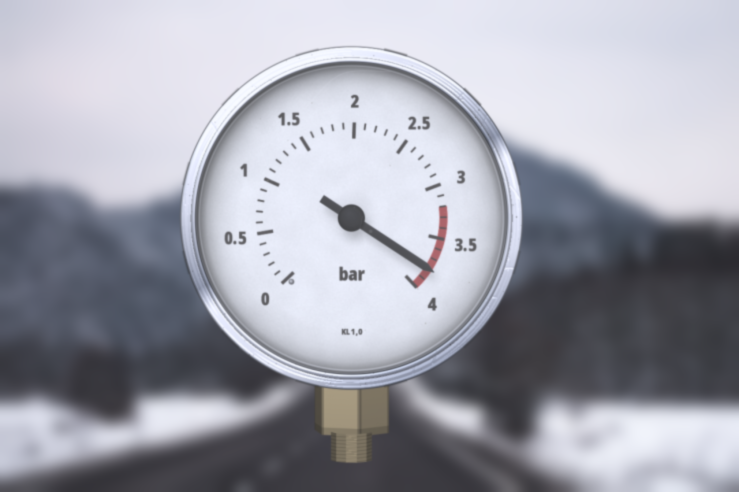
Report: 3.8bar
